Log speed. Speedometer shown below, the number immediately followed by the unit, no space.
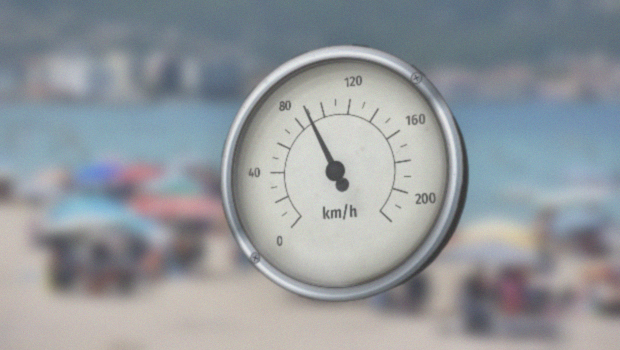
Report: 90km/h
